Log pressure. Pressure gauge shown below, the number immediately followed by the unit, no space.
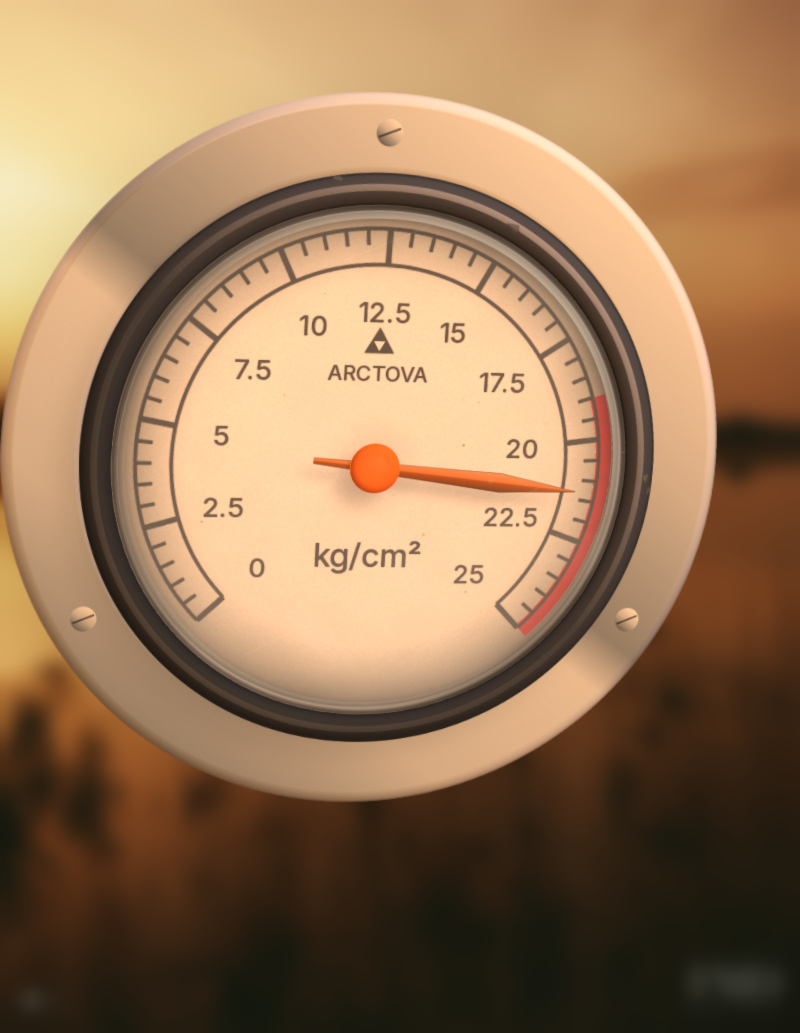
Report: 21.25kg/cm²
